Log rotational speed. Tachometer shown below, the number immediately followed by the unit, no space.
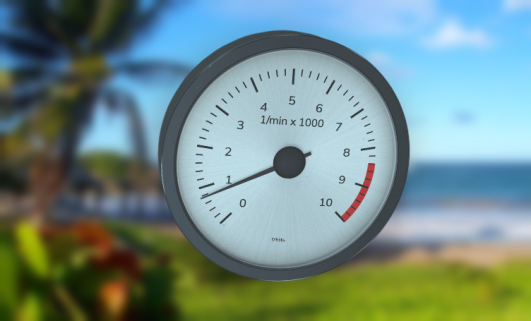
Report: 800rpm
